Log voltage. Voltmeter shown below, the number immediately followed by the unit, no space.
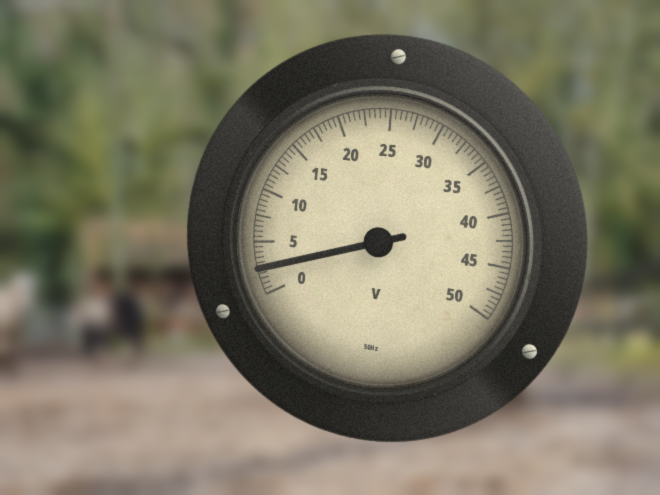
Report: 2.5V
